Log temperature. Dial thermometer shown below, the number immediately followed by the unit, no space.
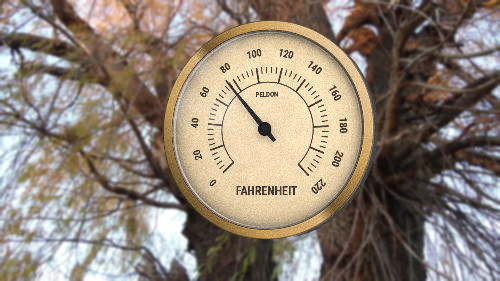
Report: 76°F
